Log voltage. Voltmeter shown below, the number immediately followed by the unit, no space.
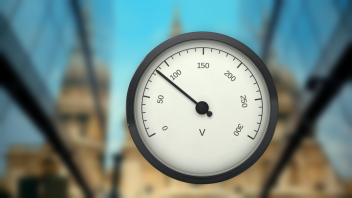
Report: 85V
